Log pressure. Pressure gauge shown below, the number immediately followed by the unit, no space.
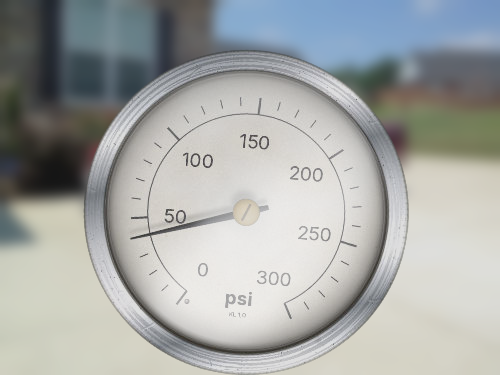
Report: 40psi
